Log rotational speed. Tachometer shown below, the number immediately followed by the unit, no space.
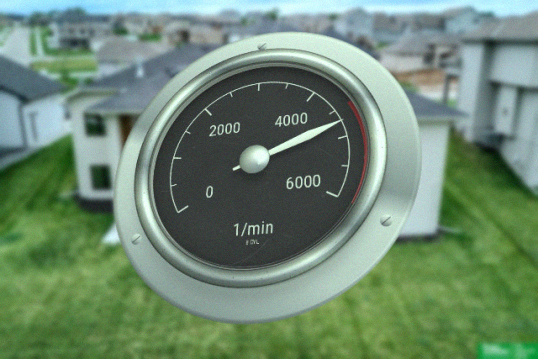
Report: 4750rpm
